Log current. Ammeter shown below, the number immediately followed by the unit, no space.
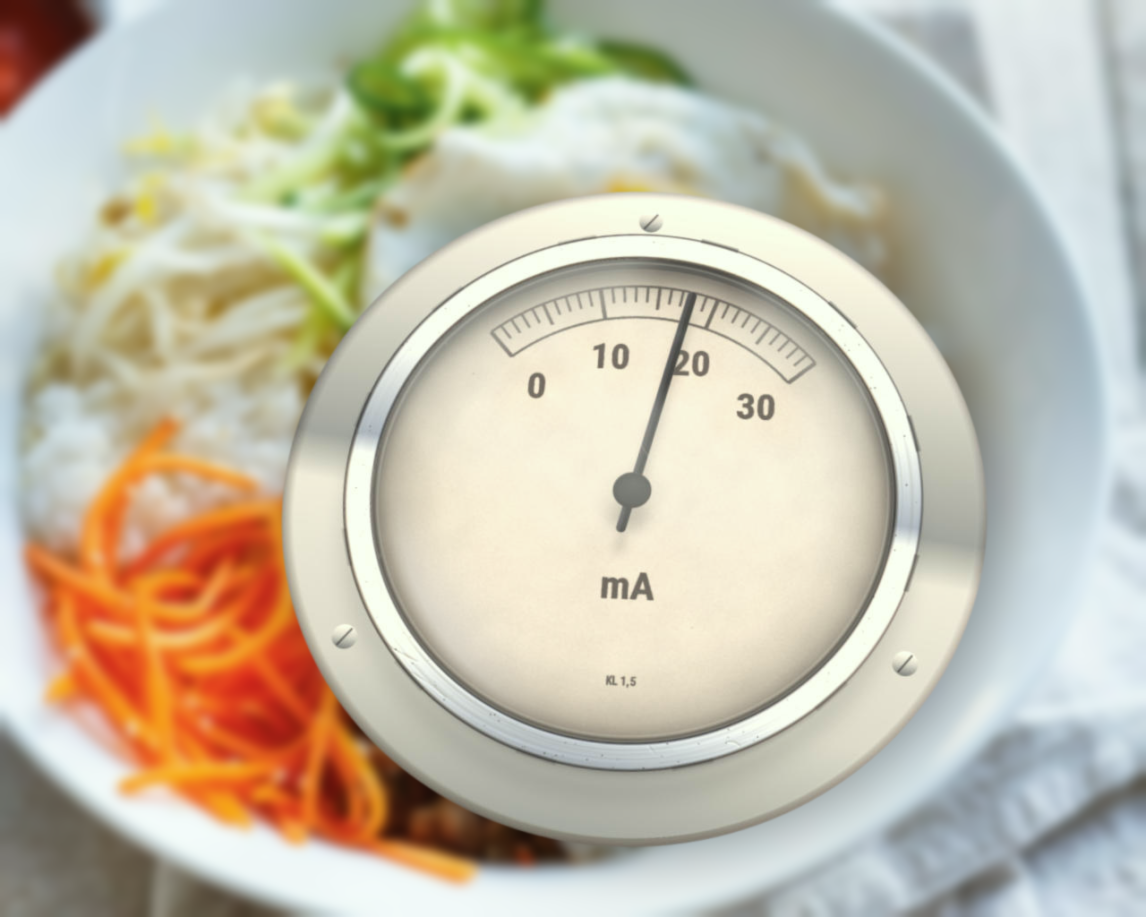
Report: 18mA
